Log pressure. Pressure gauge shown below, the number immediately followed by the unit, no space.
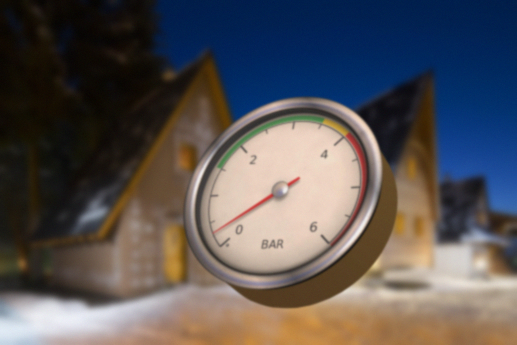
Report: 0.25bar
